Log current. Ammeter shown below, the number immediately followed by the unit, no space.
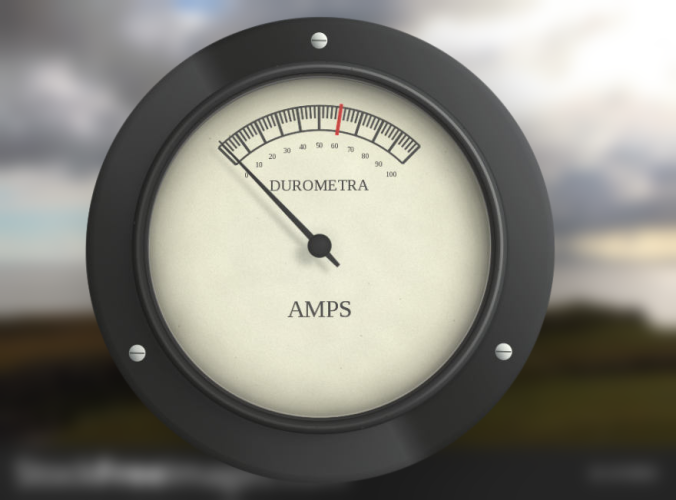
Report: 2A
